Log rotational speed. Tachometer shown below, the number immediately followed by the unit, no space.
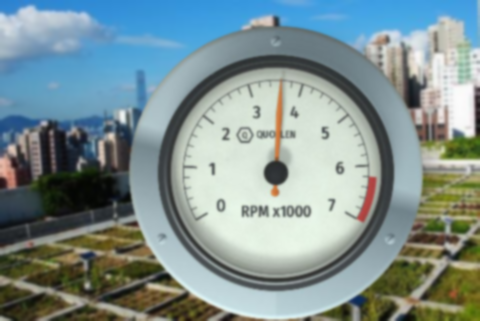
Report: 3600rpm
